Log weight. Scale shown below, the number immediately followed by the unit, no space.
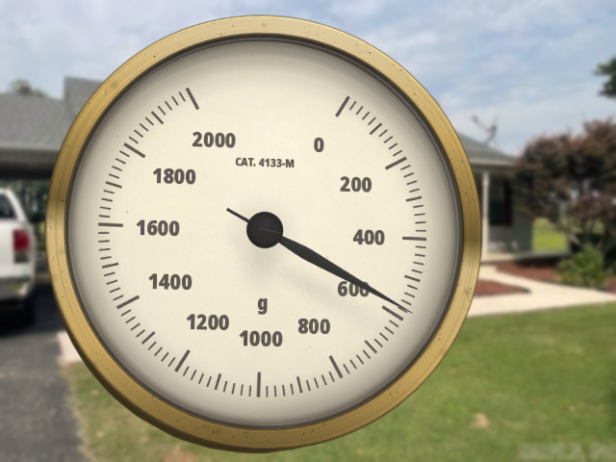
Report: 580g
